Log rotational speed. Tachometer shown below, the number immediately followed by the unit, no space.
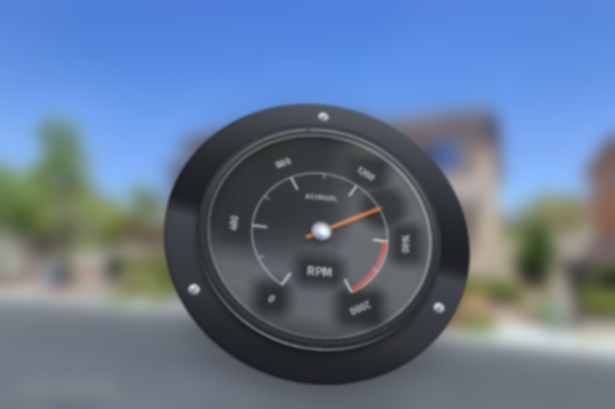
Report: 1400rpm
